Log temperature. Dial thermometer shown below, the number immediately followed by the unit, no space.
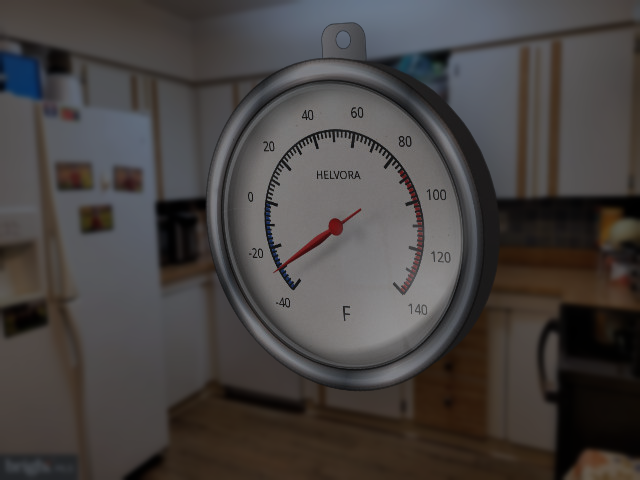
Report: -30°F
